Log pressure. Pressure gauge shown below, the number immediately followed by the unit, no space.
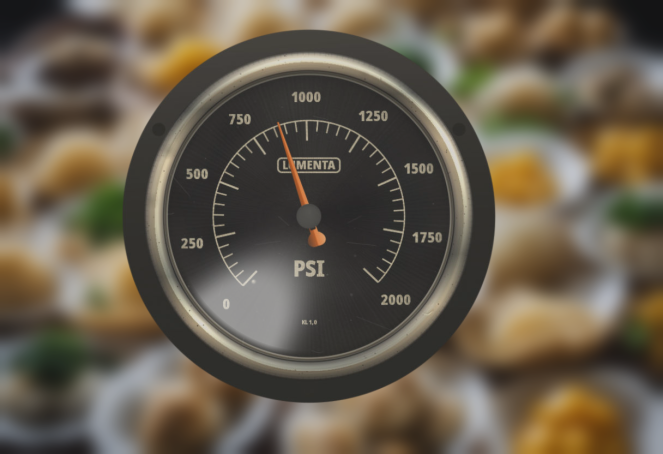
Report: 875psi
